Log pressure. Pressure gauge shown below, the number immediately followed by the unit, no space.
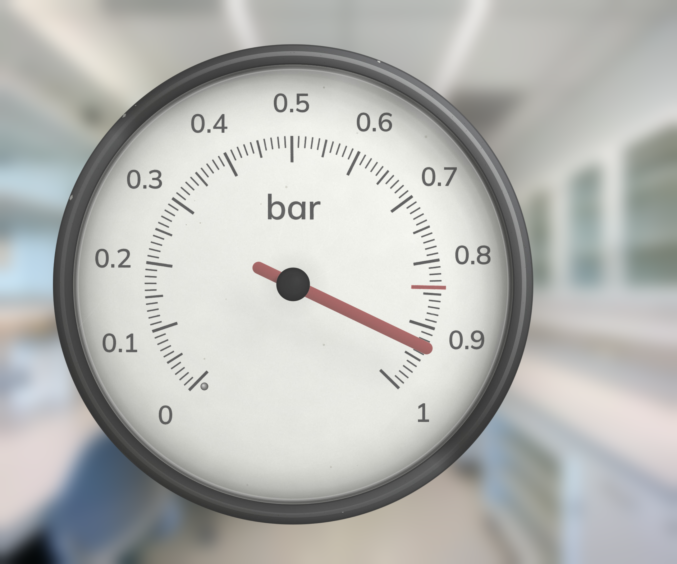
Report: 0.93bar
